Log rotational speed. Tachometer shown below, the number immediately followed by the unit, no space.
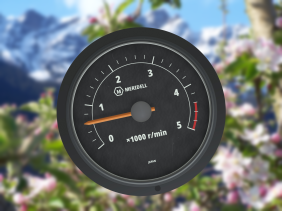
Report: 600rpm
